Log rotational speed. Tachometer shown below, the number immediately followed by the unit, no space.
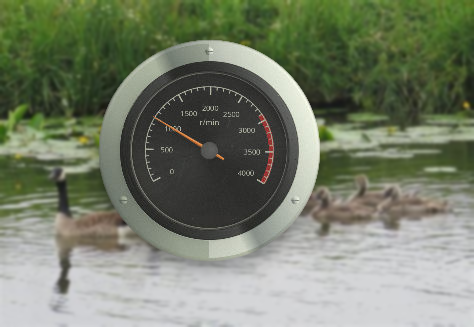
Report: 1000rpm
